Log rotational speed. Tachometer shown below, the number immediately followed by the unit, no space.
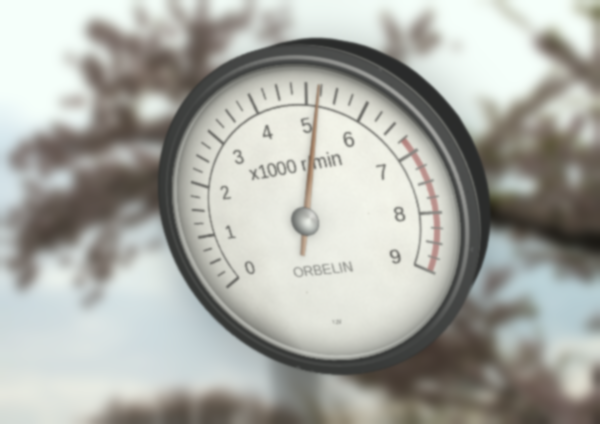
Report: 5250rpm
